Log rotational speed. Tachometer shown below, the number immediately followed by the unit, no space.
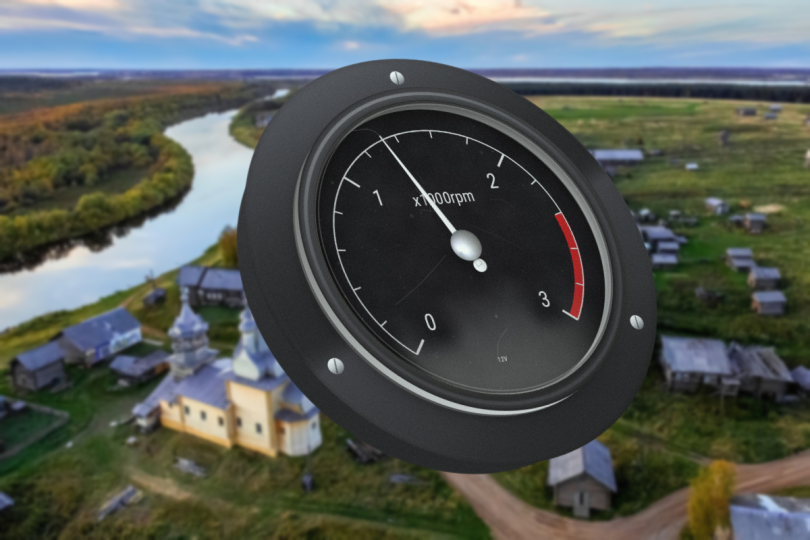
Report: 1300rpm
